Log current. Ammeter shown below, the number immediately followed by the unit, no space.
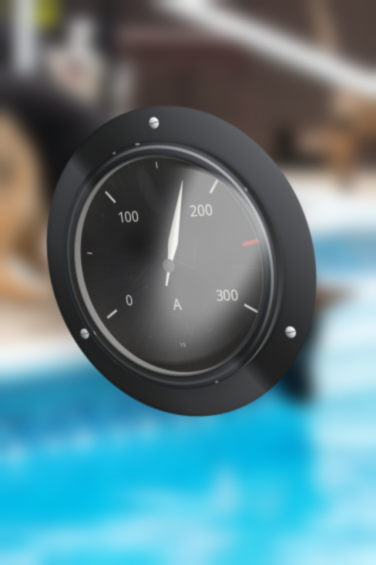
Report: 175A
